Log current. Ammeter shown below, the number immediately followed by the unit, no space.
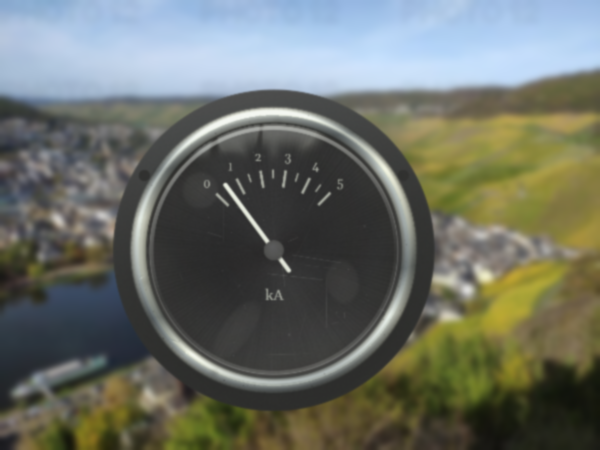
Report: 0.5kA
